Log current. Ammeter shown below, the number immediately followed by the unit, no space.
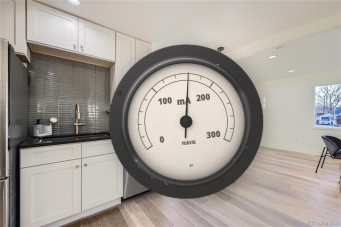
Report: 160mA
